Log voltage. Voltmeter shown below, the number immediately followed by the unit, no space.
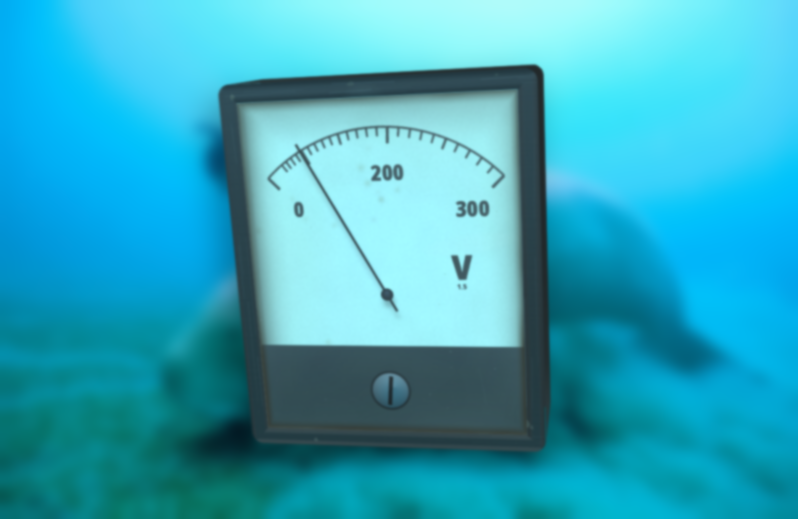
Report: 100V
